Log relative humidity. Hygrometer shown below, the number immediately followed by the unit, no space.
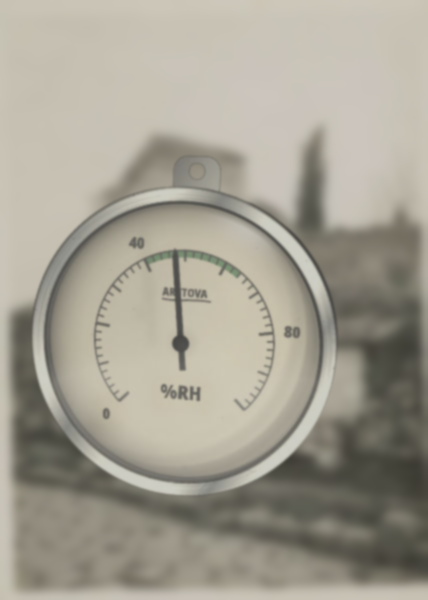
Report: 48%
